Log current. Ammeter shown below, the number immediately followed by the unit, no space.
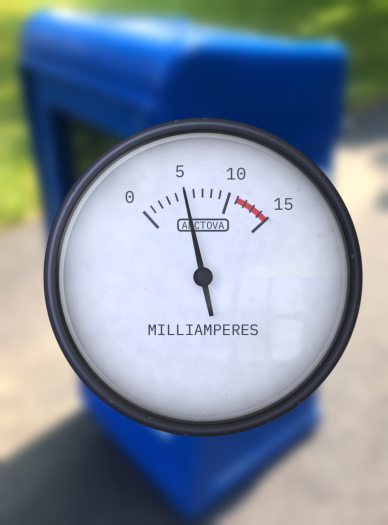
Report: 5mA
